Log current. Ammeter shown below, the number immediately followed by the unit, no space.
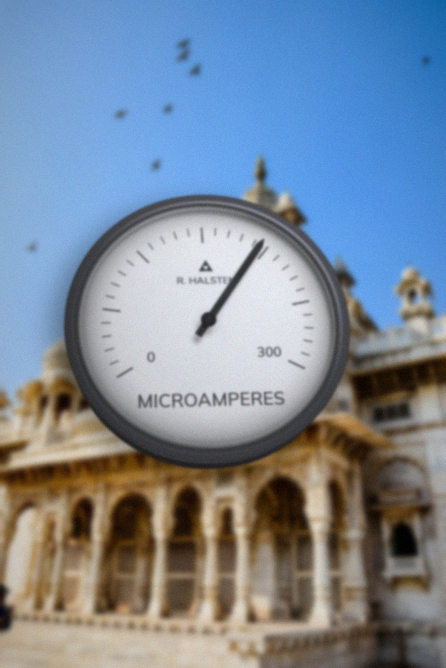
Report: 195µA
